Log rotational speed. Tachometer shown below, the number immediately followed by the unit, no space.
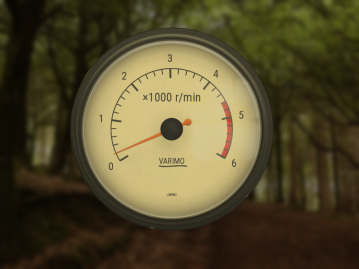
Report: 200rpm
